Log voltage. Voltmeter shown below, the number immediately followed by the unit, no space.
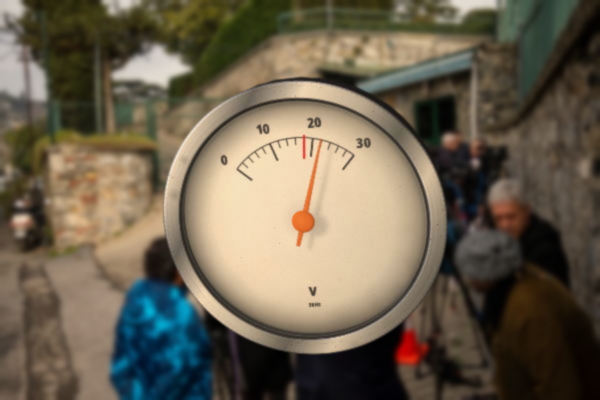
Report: 22V
